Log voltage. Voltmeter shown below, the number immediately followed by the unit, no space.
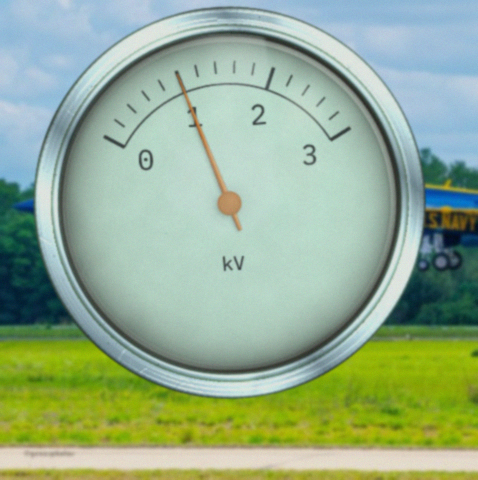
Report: 1kV
